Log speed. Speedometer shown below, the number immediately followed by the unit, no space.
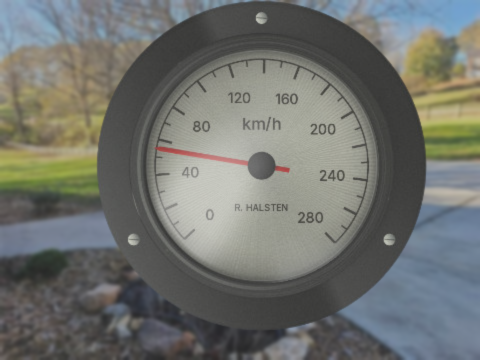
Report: 55km/h
